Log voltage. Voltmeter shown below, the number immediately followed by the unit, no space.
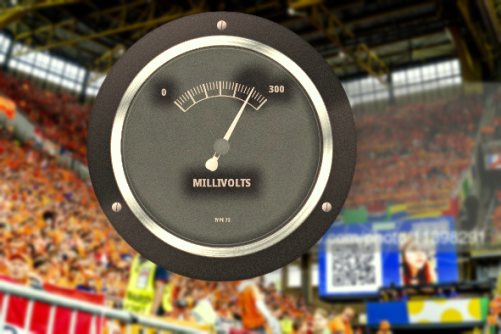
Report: 250mV
